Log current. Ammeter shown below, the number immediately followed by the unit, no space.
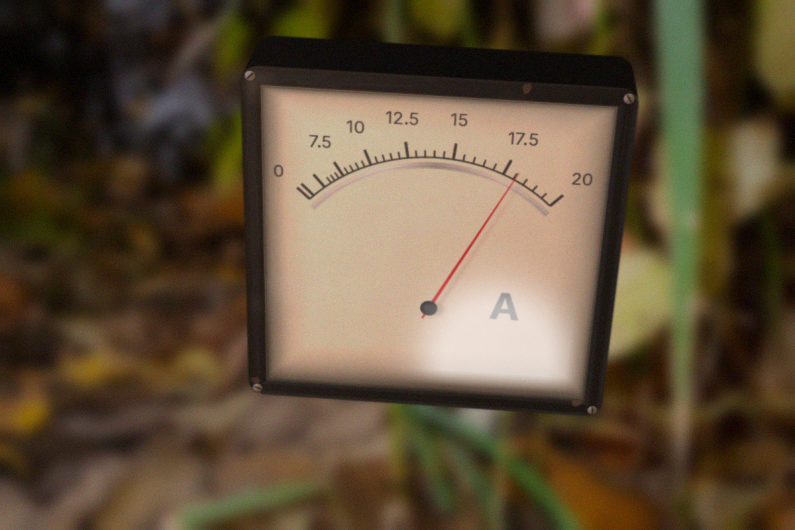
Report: 18A
